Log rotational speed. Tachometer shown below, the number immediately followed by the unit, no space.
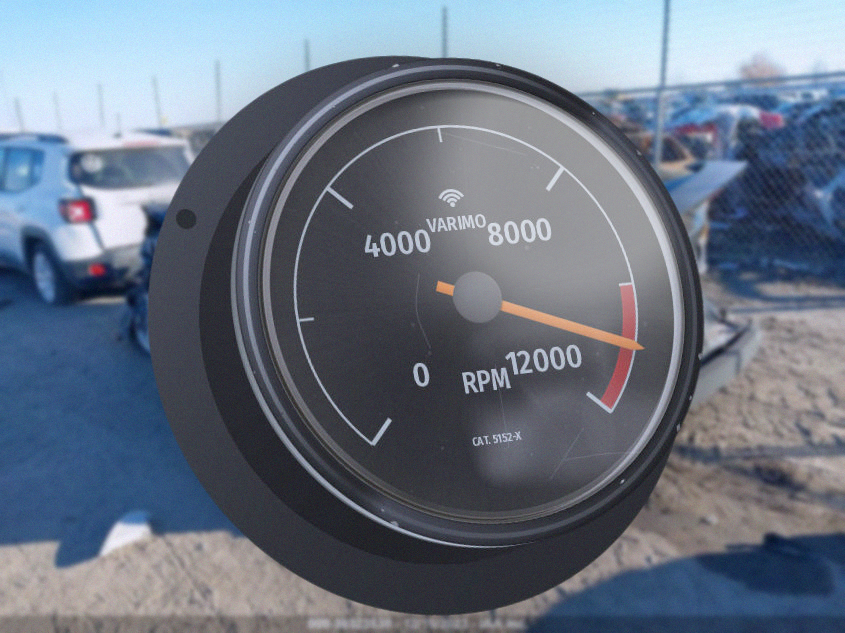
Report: 11000rpm
